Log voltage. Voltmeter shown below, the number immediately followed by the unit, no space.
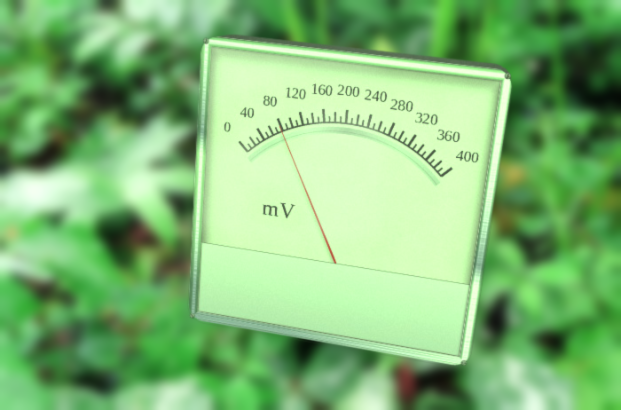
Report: 80mV
